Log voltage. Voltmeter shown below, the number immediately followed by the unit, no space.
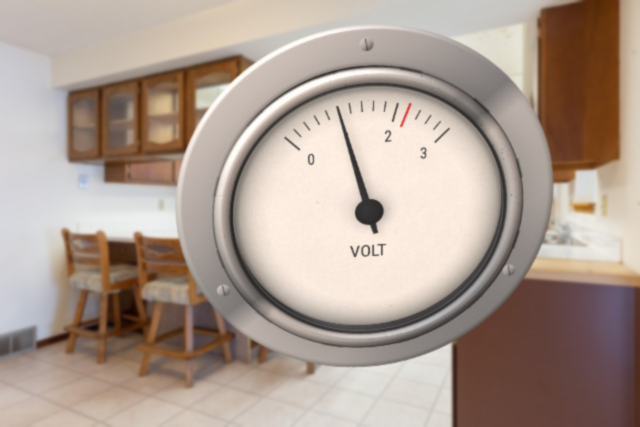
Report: 1V
